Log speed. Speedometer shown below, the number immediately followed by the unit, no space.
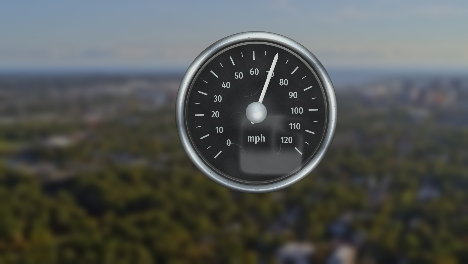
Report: 70mph
